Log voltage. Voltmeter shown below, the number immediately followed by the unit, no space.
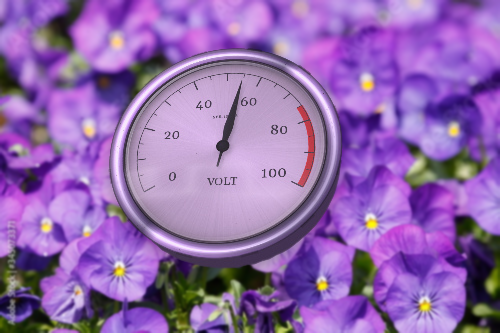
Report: 55V
